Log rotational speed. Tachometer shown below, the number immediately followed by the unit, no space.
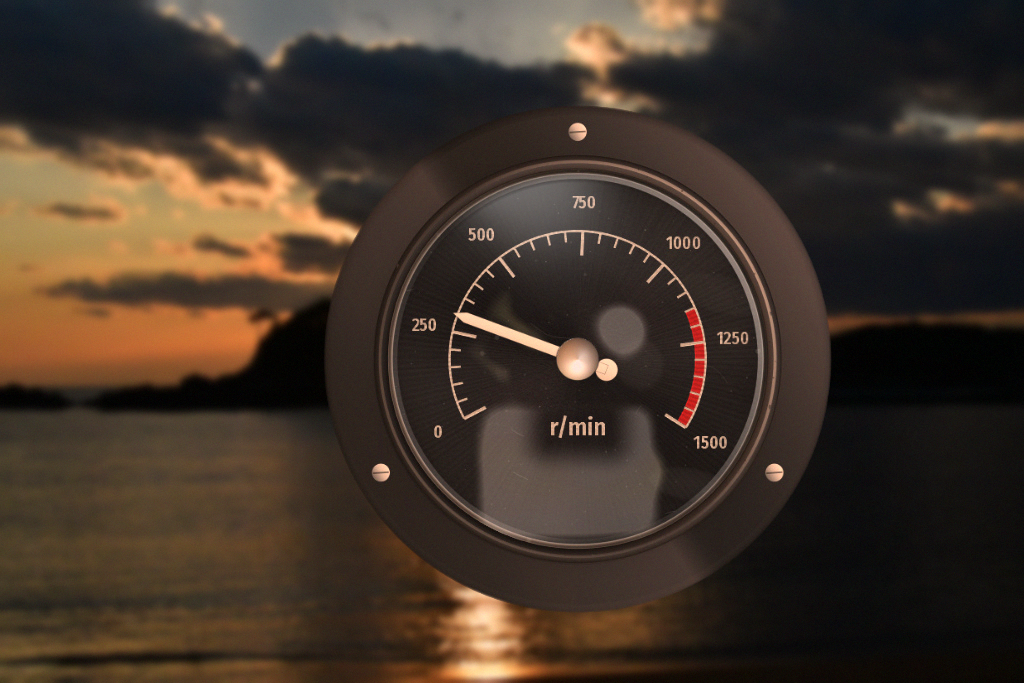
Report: 300rpm
